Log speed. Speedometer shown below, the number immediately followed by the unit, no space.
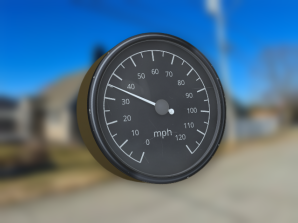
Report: 35mph
